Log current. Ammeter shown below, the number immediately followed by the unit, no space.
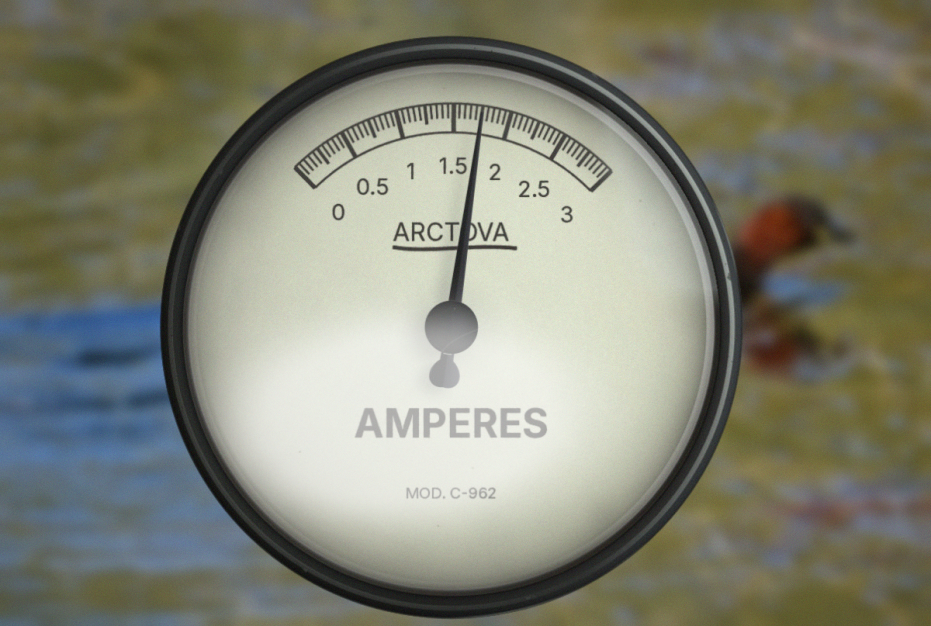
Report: 1.75A
